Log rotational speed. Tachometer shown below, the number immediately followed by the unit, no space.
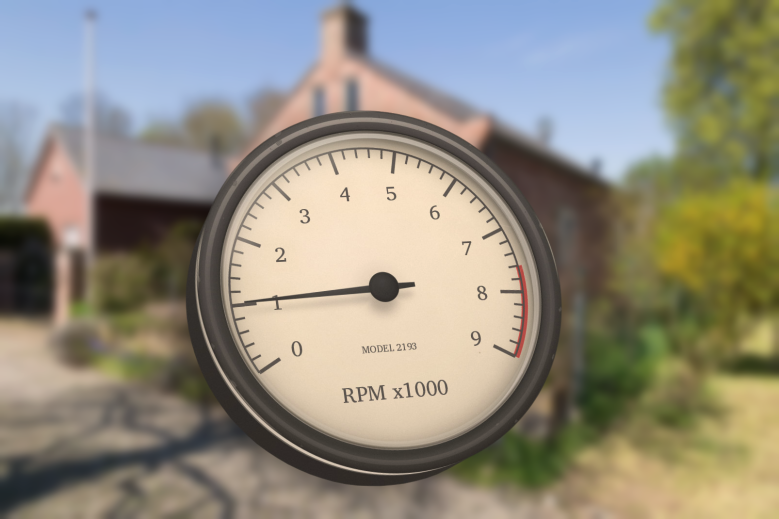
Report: 1000rpm
